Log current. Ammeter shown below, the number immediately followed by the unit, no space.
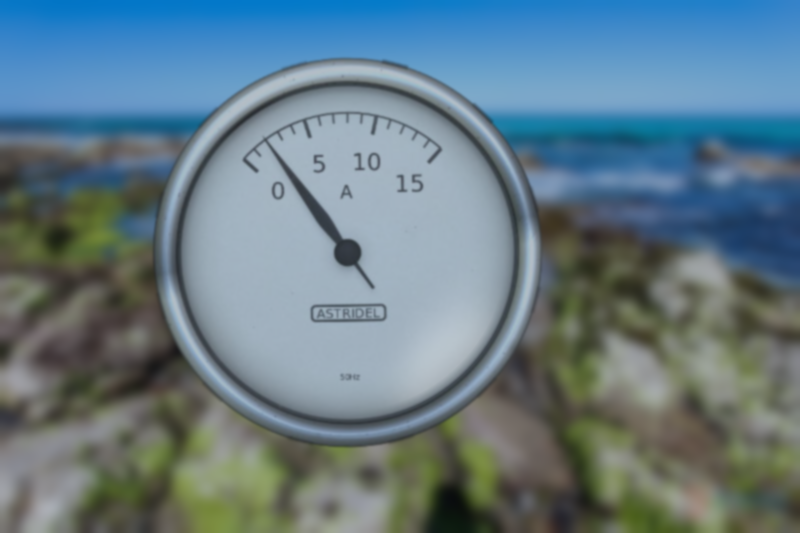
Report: 2A
